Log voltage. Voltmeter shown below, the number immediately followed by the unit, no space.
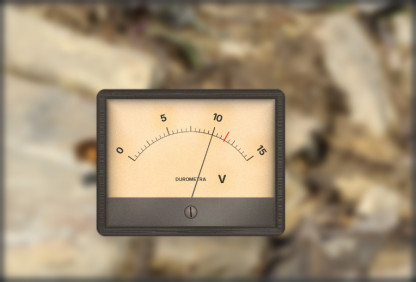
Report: 10V
